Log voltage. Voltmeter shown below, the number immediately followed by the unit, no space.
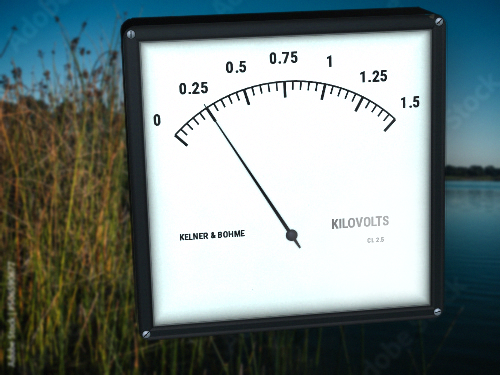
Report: 0.25kV
